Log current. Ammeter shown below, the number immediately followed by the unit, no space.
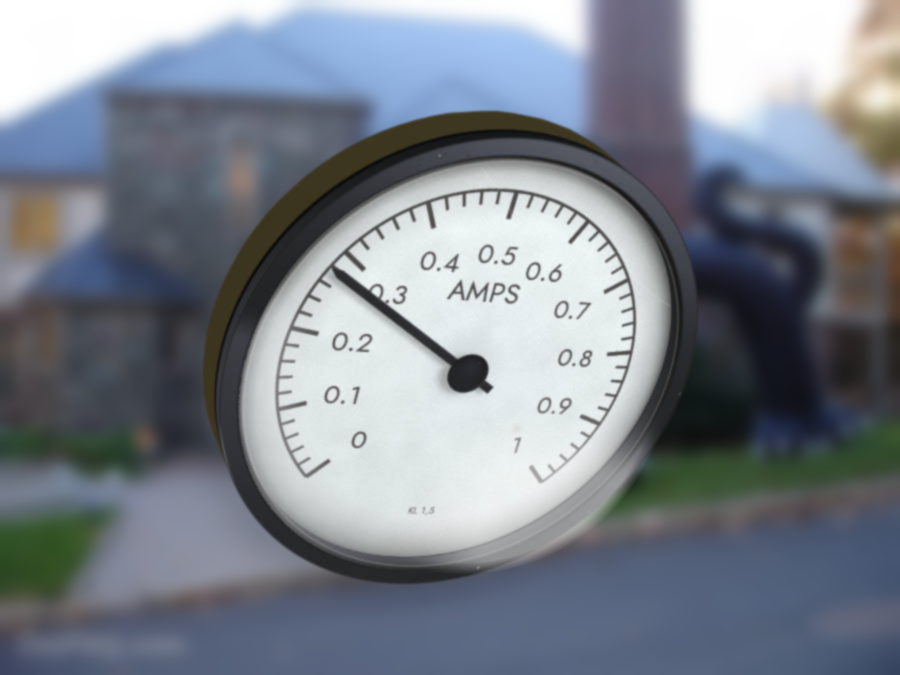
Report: 0.28A
